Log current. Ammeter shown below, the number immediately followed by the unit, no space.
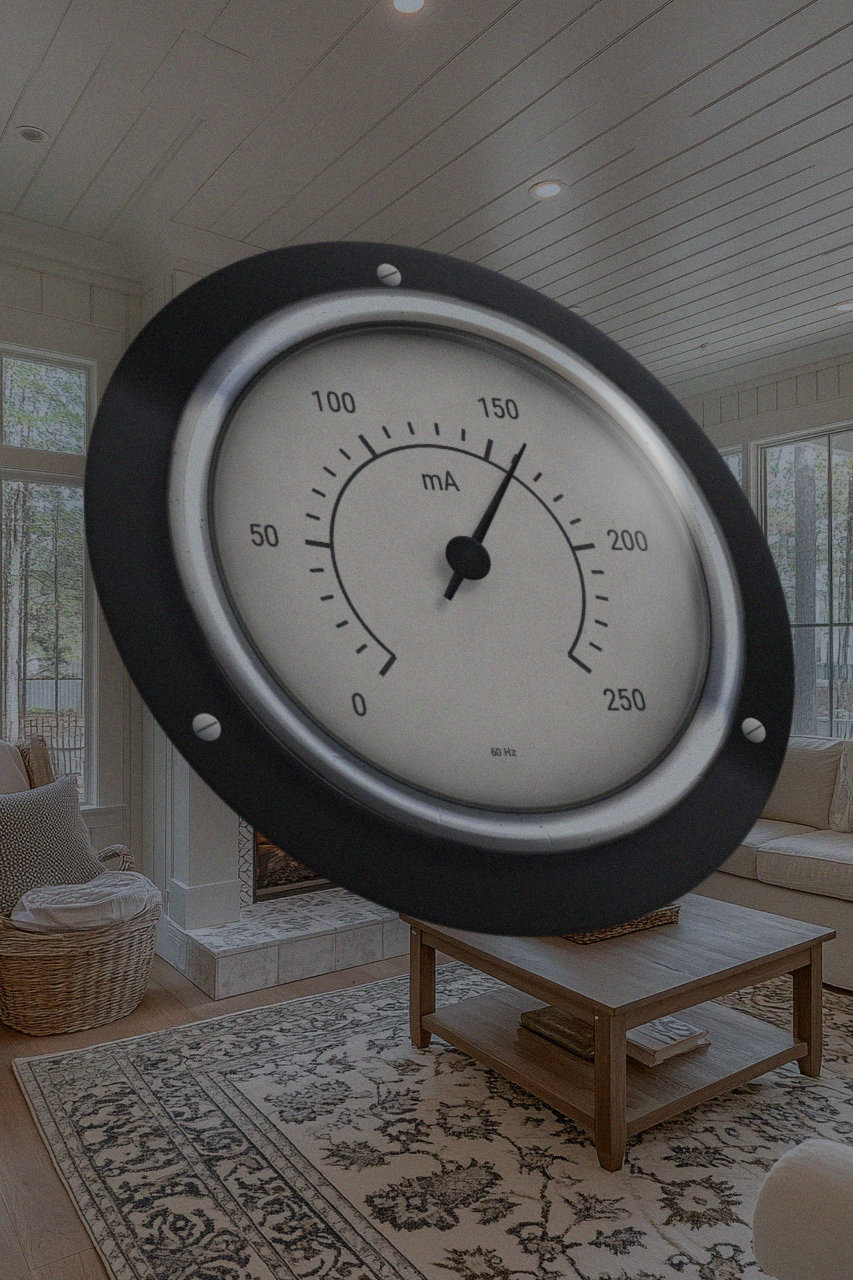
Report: 160mA
